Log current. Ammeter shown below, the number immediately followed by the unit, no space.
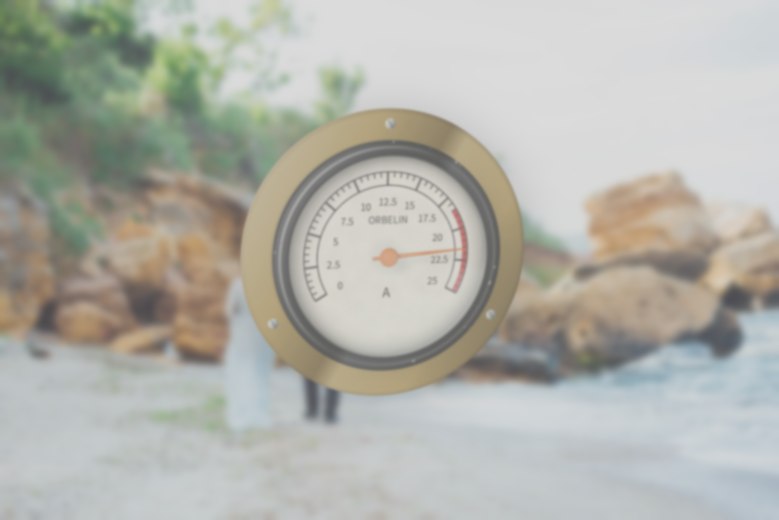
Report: 21.5A
